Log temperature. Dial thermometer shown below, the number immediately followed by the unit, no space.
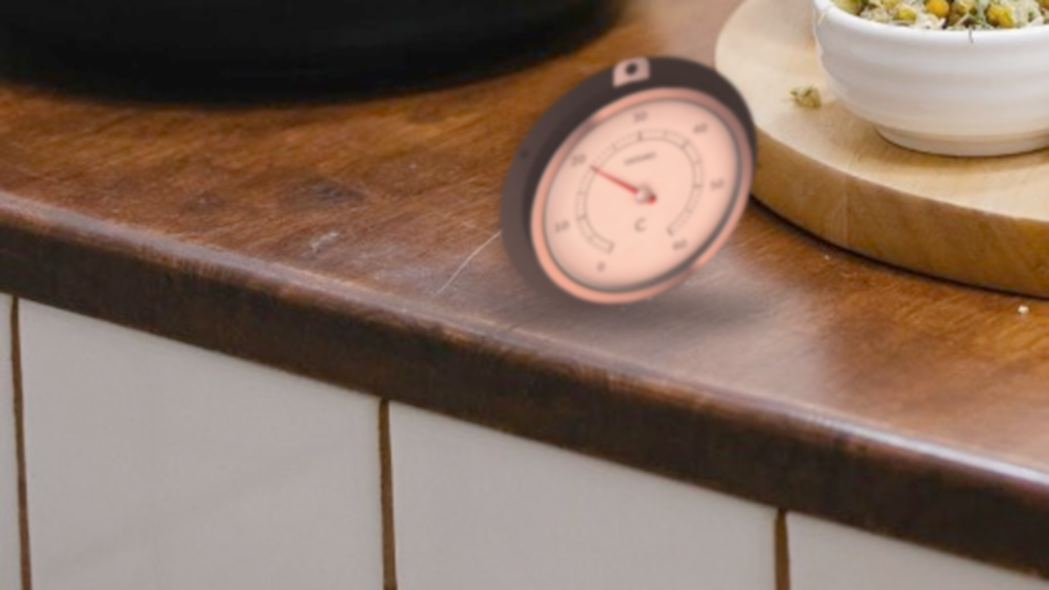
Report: 20°C
